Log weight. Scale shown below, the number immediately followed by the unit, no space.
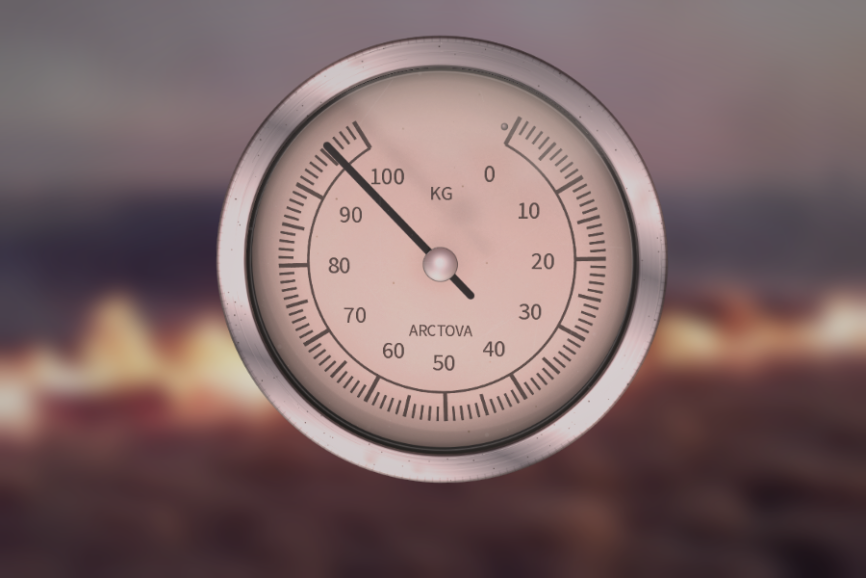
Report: 96kg
